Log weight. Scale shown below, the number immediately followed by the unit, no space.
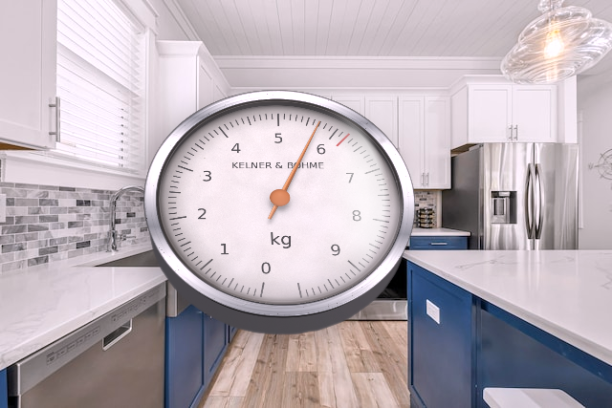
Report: 5.7kg
